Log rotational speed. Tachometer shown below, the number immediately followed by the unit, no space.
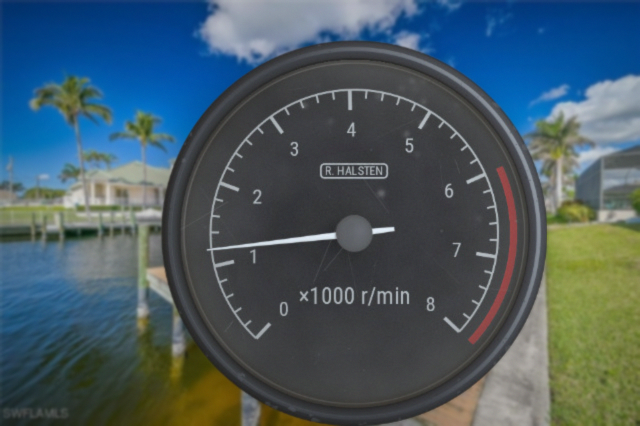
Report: 1200rpm
